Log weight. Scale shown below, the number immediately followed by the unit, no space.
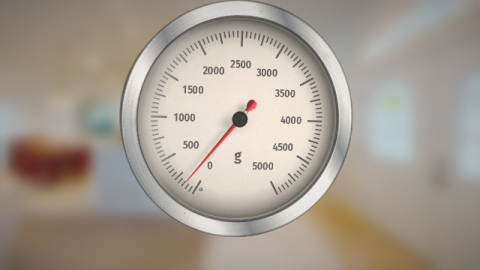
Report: 150g
